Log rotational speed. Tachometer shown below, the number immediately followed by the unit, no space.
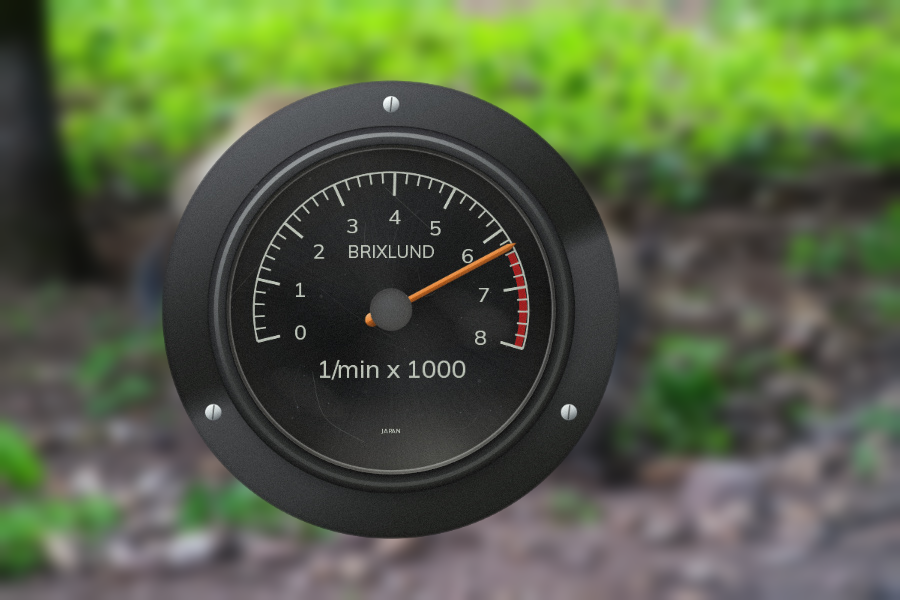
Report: 6300rpm
